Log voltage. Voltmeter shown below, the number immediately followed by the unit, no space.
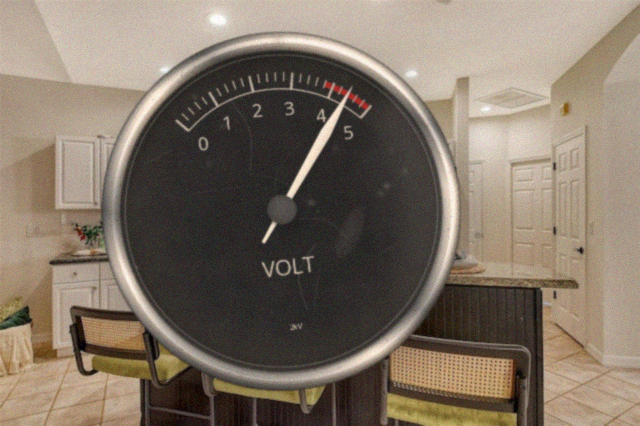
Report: 4.4V
